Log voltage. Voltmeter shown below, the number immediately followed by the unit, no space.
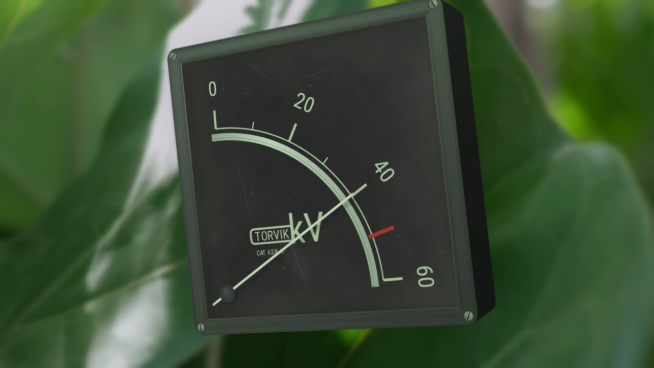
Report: 40kV
